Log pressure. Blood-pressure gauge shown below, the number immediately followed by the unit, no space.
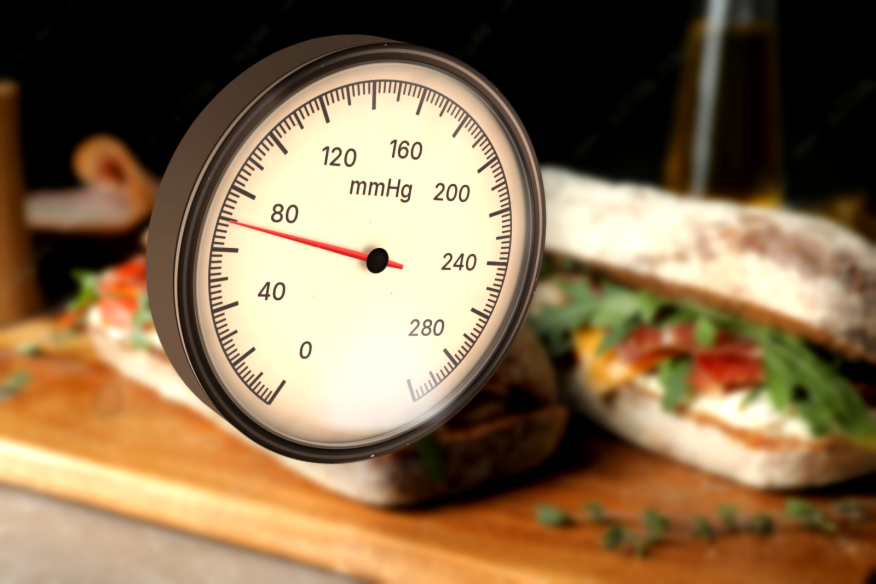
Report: 70mmHg
